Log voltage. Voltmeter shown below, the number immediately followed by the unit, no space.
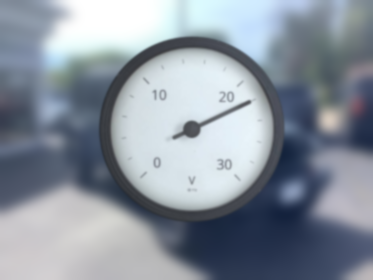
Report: 22V
